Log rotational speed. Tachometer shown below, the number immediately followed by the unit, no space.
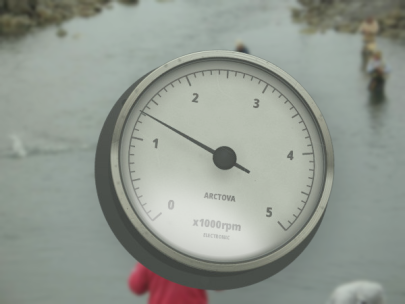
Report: 1300rpm
